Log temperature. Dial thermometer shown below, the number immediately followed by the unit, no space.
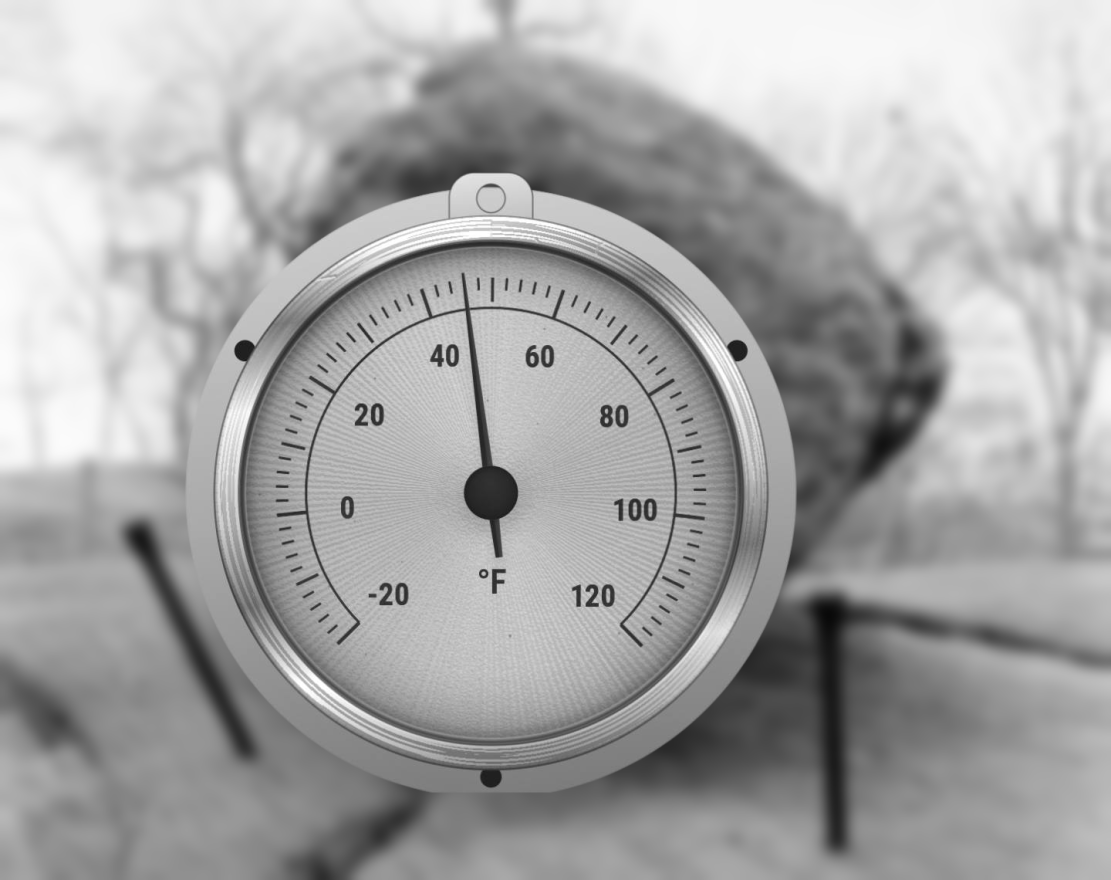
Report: 46°F
